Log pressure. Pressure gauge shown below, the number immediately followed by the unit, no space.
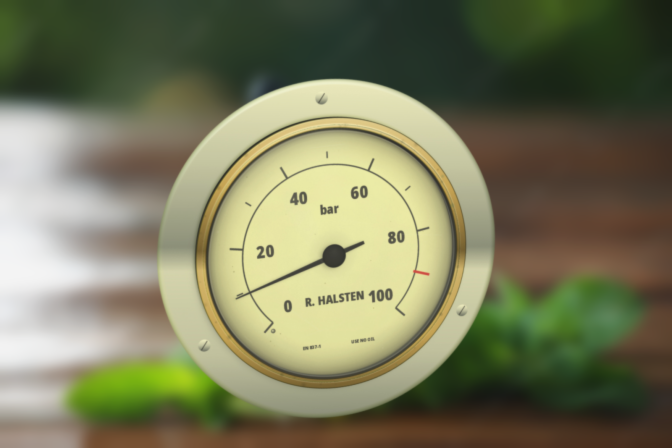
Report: 10bar
